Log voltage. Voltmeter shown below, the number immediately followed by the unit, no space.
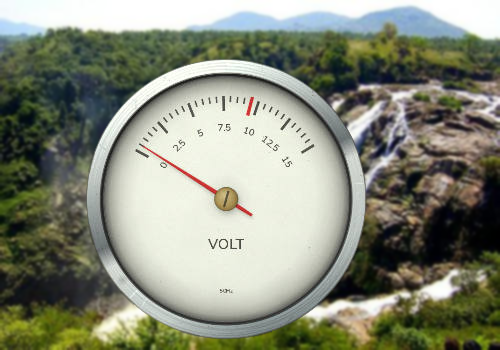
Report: 0.5V
